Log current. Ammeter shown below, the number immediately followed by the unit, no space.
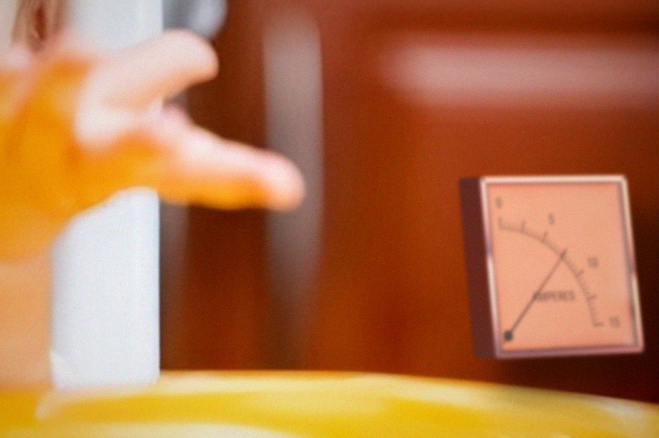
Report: 7.5A
